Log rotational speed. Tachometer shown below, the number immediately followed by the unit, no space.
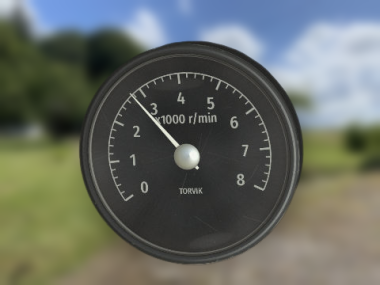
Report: 2800rpm
